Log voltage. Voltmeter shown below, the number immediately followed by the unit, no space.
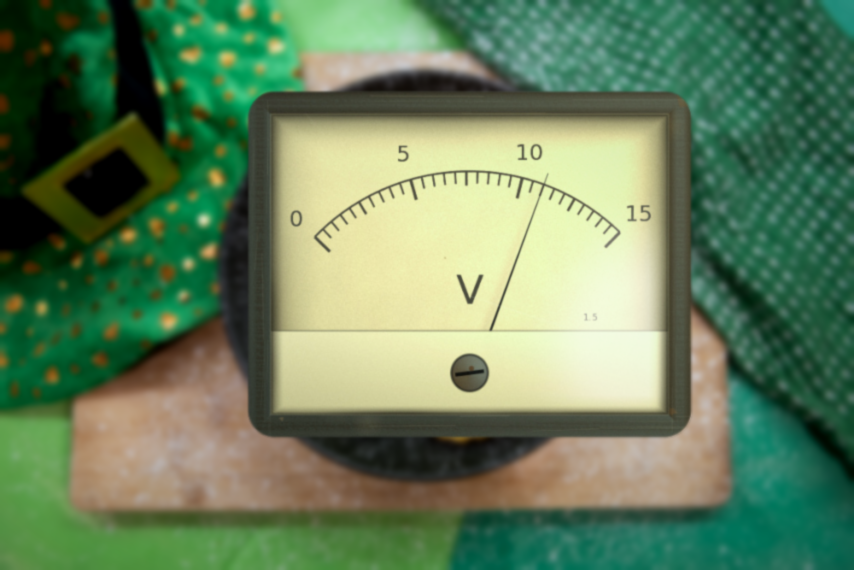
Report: 11V
